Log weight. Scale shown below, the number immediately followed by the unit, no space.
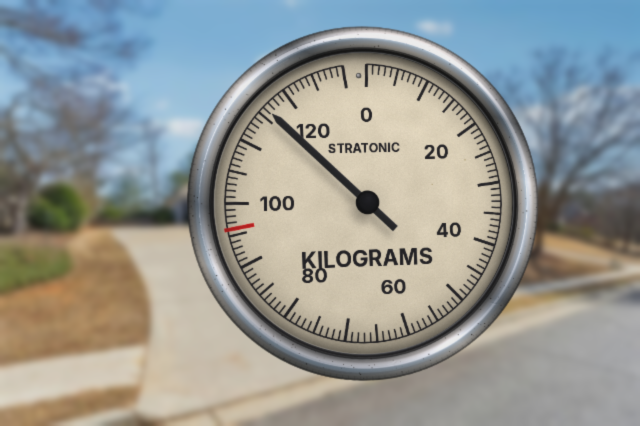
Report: 116kg
